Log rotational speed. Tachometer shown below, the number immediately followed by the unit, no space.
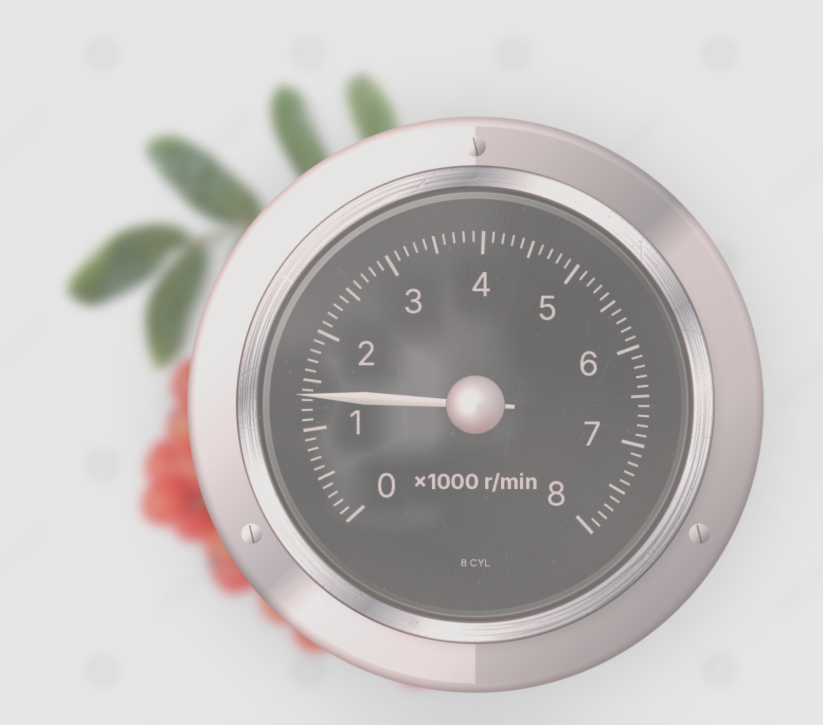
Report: 1350rpm
